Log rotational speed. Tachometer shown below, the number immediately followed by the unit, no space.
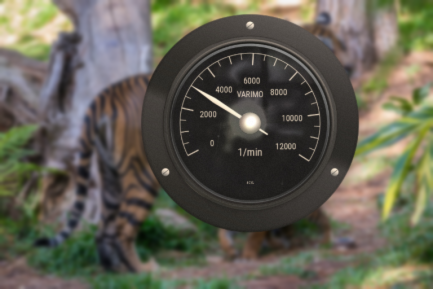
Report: 3000rpm
